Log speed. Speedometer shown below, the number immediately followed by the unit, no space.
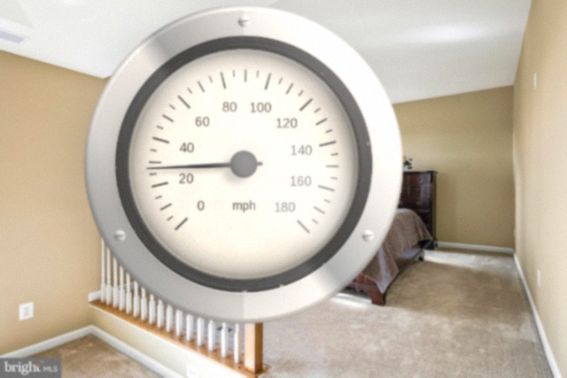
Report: 27.5mph
